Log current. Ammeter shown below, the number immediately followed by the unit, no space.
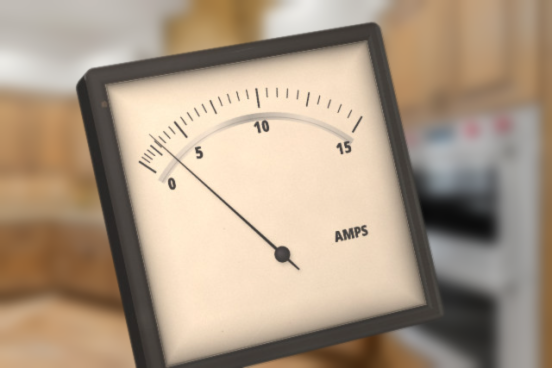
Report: 3A
